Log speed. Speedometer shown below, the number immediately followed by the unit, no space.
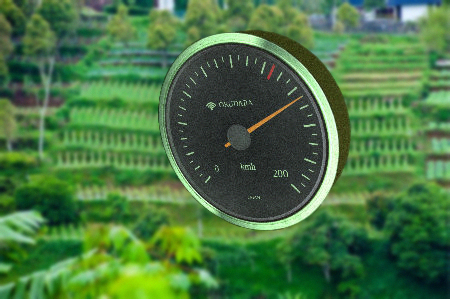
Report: 145km/h
